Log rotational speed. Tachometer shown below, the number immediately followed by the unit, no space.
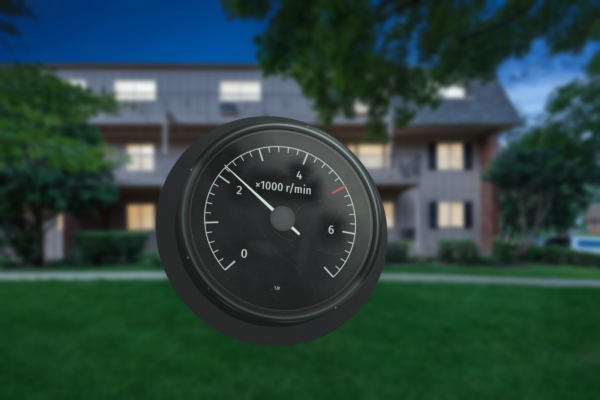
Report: 2200rpm
